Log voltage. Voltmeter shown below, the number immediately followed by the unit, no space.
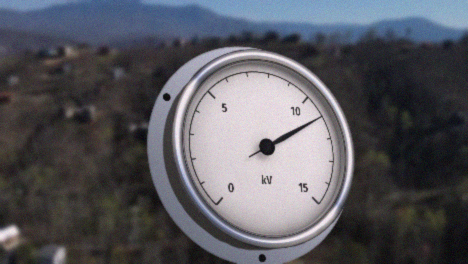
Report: 11kV
